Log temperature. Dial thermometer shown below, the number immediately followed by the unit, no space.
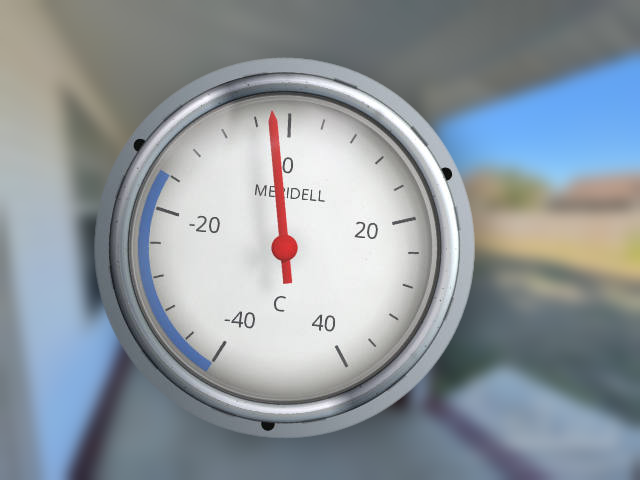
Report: -2°C
